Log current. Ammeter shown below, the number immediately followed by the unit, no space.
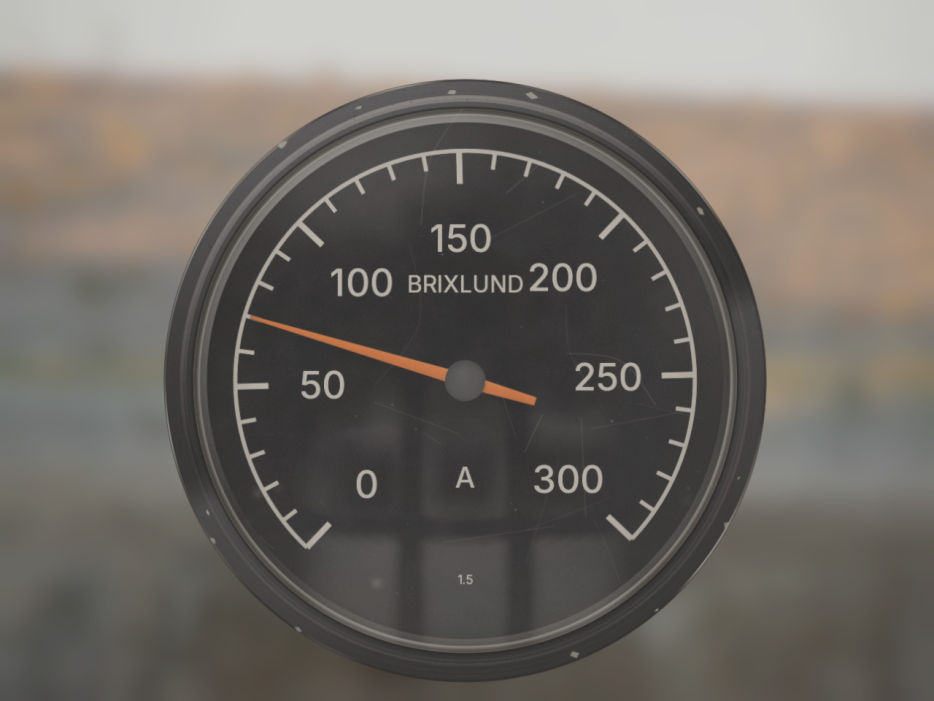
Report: 70A
